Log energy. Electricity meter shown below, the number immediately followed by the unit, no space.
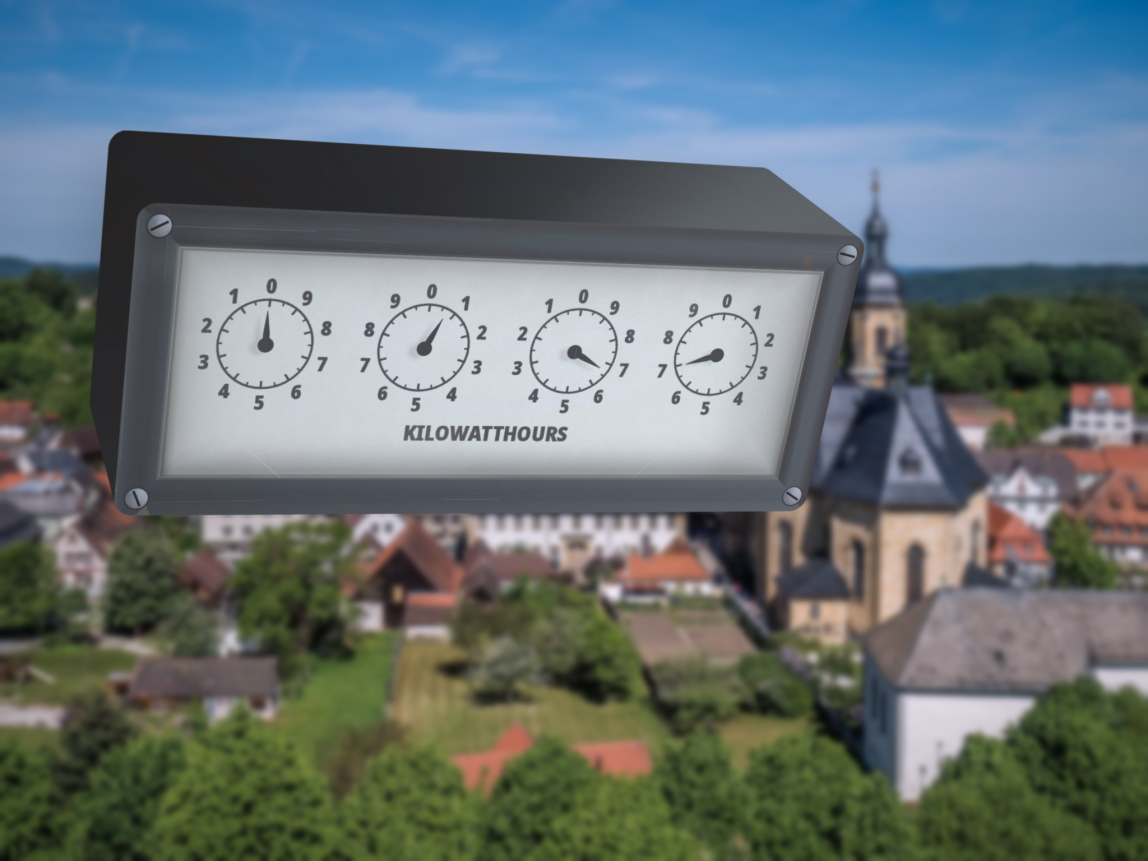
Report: 67kWh
